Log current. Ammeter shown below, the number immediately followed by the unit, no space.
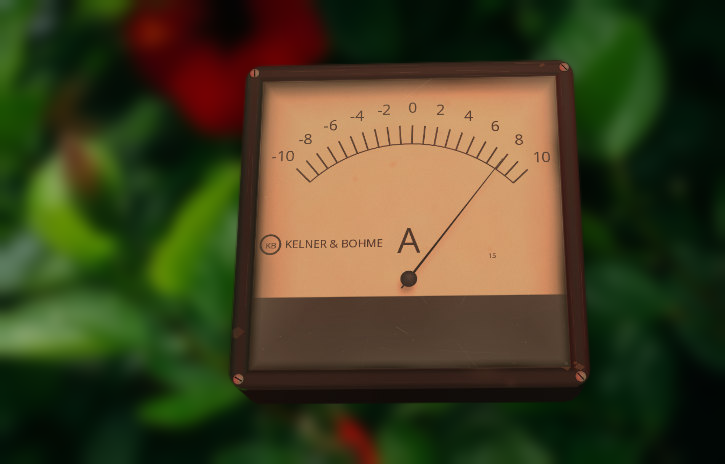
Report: 8A
